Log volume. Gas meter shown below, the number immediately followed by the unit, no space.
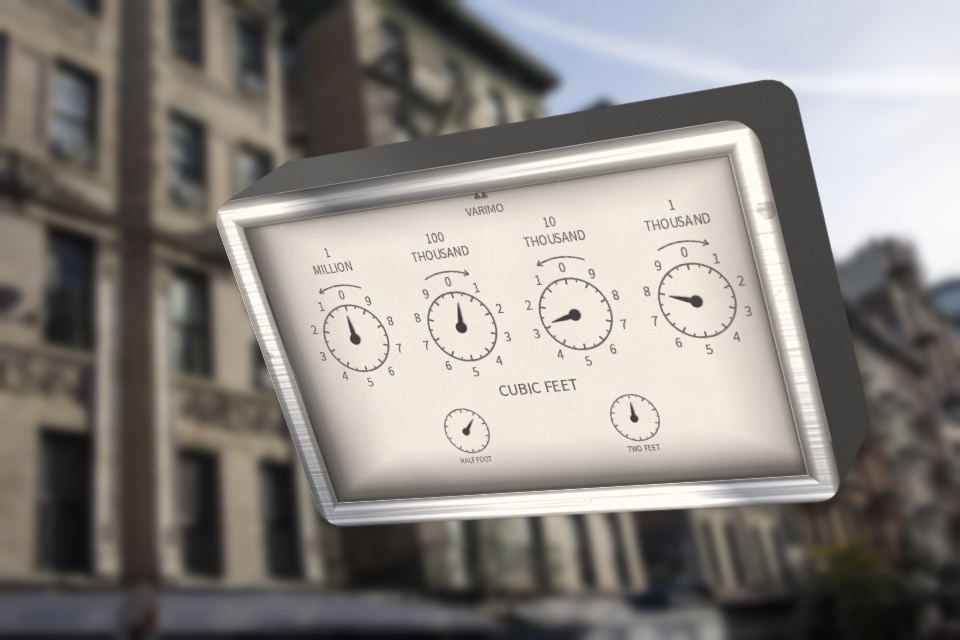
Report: 2800ft³
